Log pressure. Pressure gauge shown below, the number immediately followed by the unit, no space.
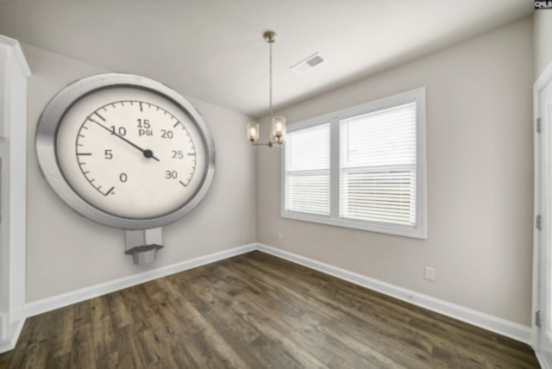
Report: 9psi
